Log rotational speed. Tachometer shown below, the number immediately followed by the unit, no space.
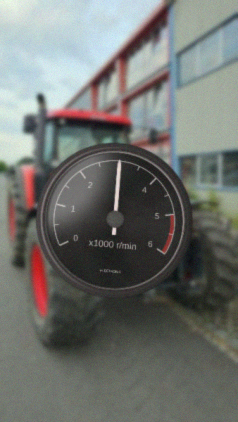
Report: 3000rpm
